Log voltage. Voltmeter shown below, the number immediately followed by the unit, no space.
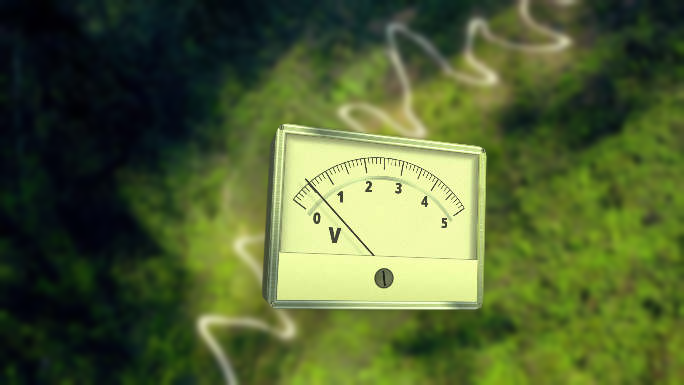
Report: 0.5V
